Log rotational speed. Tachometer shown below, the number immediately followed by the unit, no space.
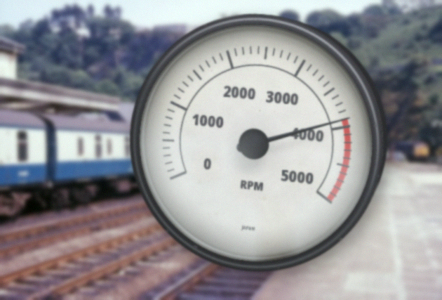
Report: 3900rpm
